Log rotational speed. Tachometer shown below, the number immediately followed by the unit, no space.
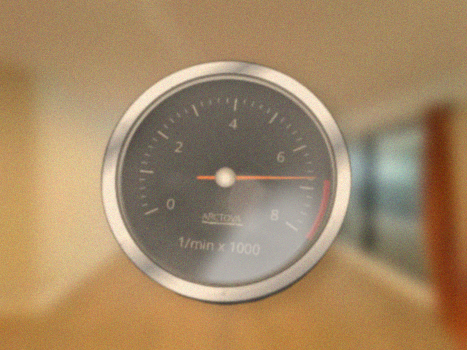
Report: 6800rpm
